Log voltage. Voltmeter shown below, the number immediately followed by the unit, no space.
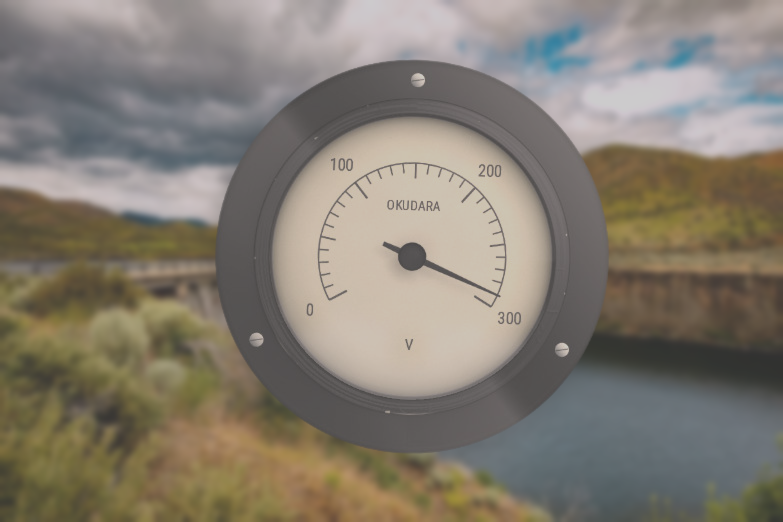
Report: 290V
